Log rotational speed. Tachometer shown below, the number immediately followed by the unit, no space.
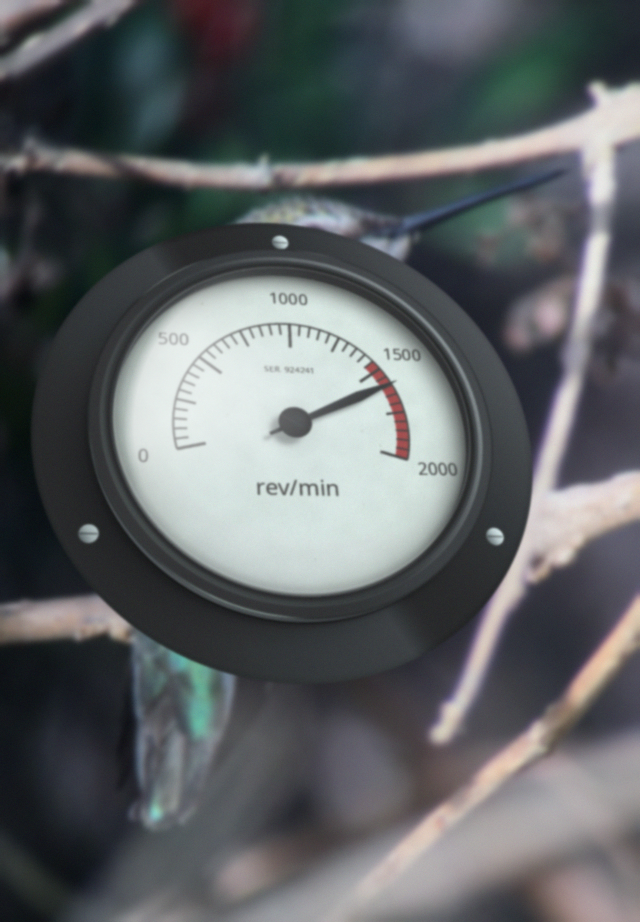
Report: 1600rpm
